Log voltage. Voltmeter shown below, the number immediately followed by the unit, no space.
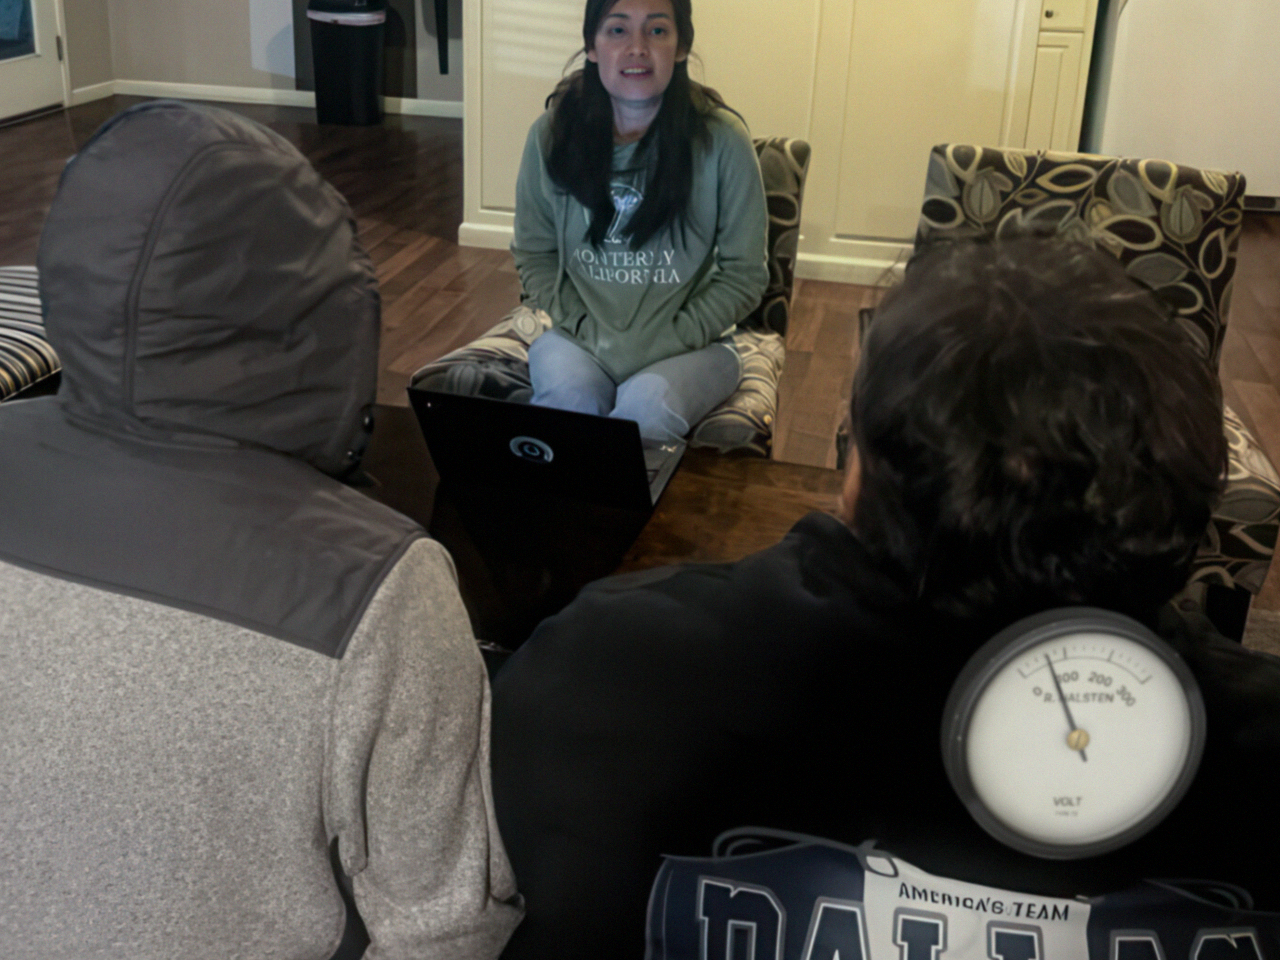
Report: 60V
